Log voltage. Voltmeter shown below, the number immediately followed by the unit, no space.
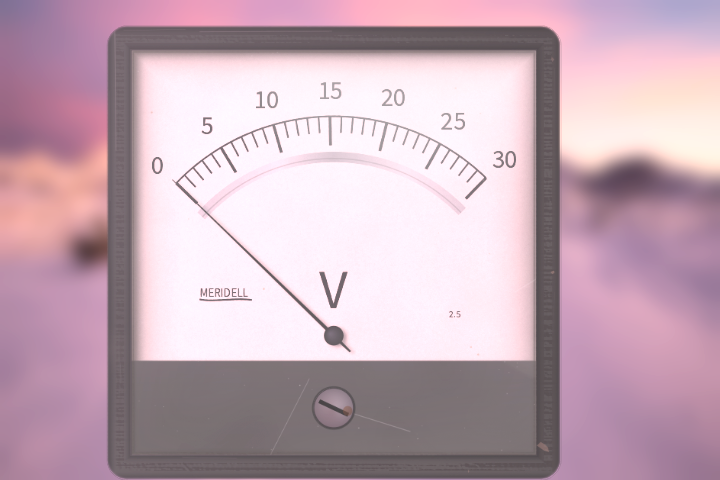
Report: 0V
